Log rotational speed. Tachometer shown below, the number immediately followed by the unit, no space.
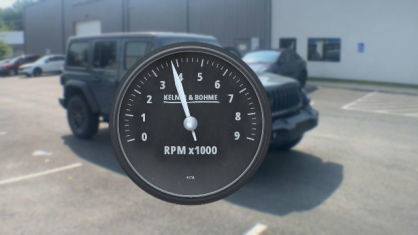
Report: 3800rpm
